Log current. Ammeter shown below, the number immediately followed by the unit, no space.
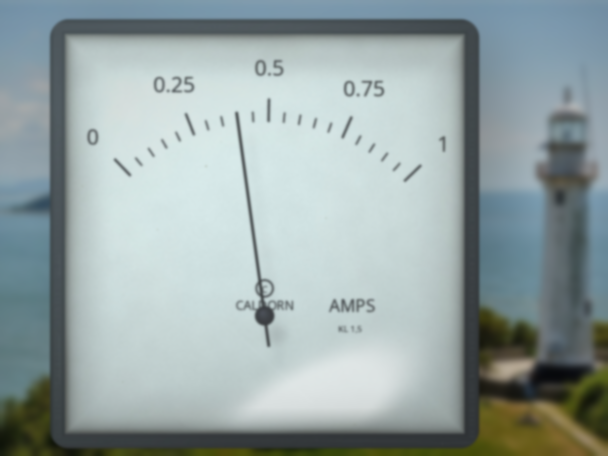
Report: 0.4A
